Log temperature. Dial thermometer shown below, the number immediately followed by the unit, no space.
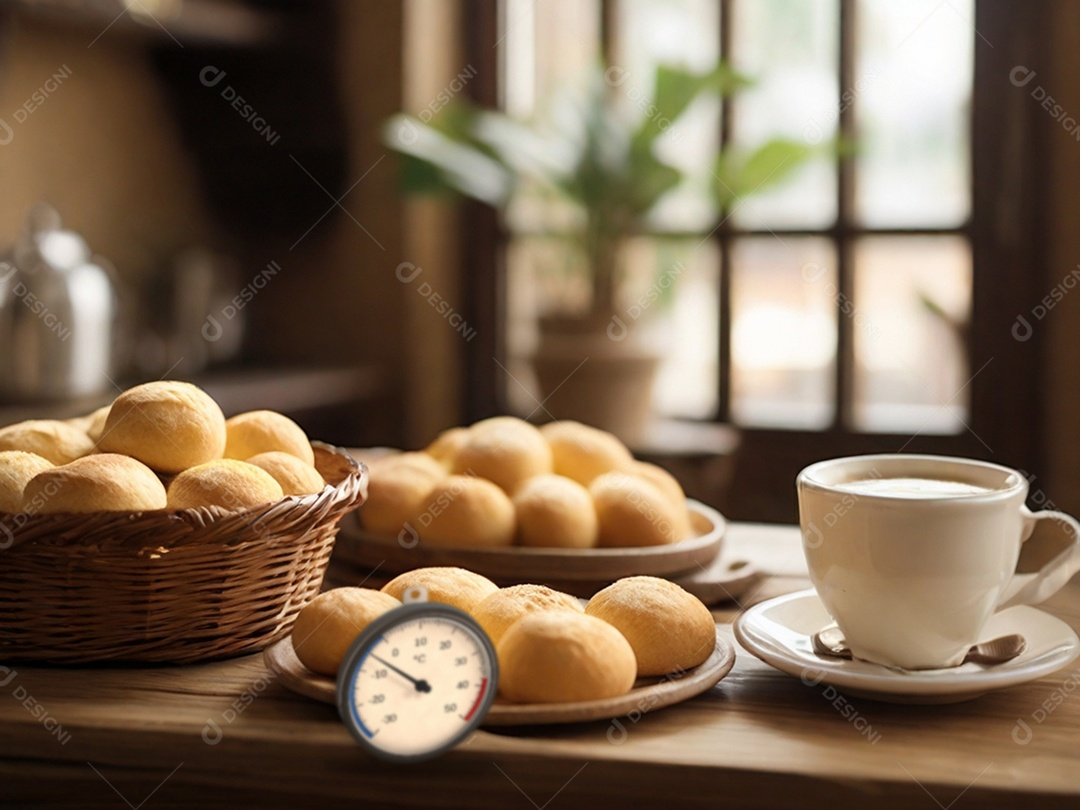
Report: -5°C
